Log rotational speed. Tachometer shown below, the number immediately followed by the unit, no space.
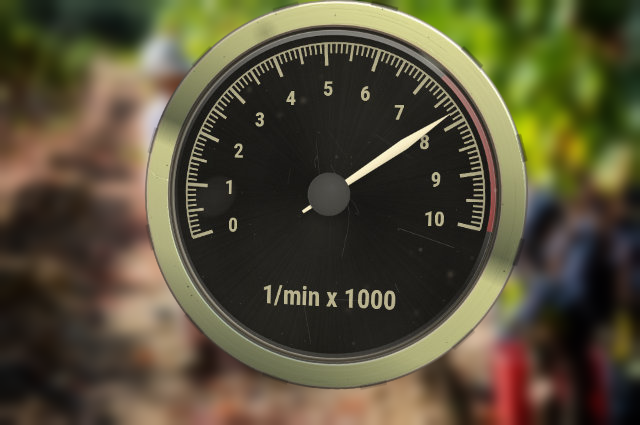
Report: 7800rpm
